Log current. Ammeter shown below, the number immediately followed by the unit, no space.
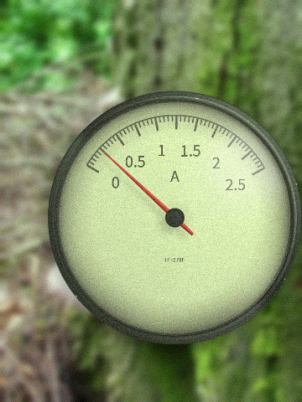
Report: 0.25A
